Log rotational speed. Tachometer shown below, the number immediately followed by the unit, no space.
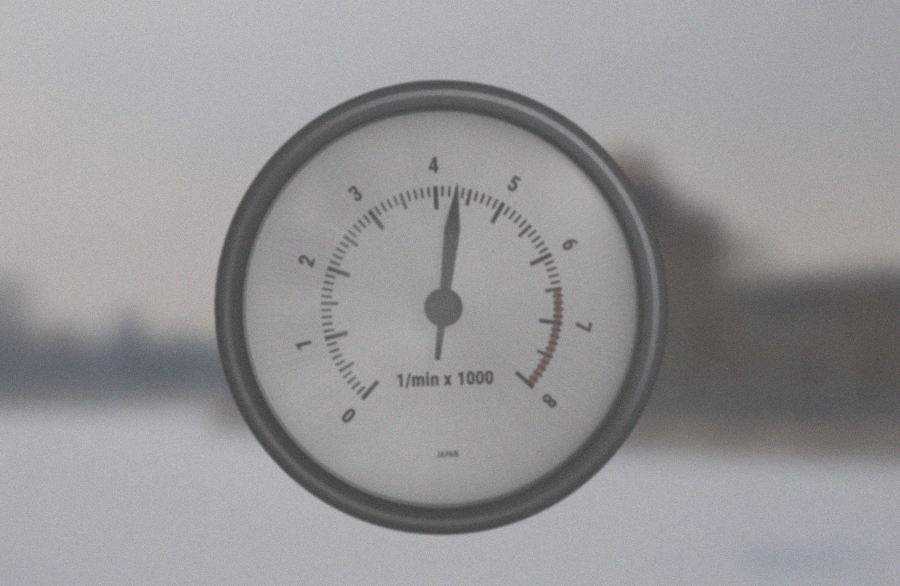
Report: 4300rpm
